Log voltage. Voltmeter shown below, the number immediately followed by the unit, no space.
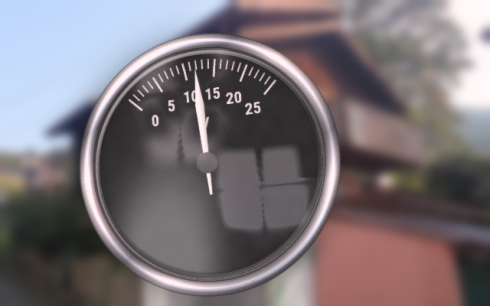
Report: 12V
